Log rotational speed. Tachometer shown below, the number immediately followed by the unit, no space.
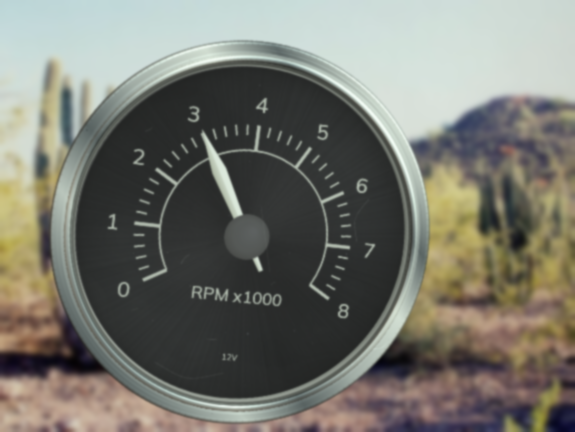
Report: 3000rpm
